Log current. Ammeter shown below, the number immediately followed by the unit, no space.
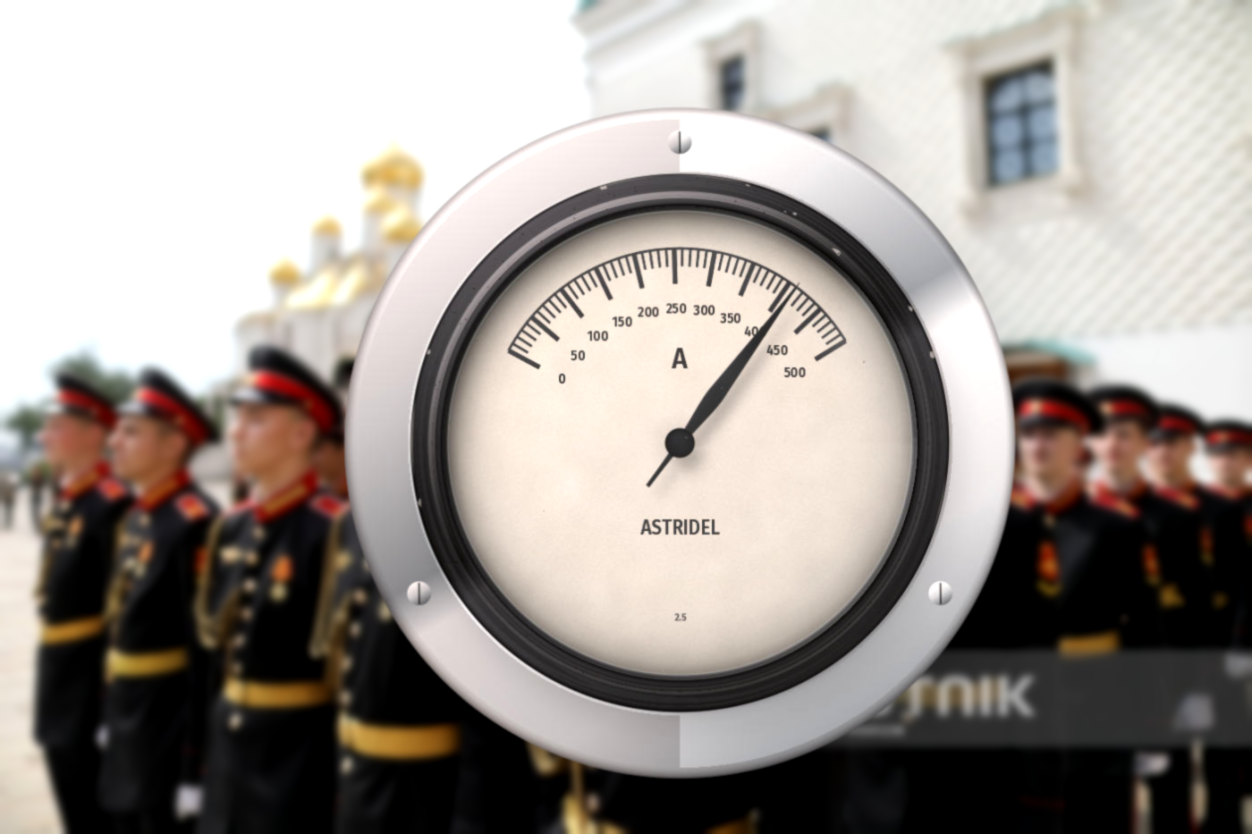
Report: 410A
